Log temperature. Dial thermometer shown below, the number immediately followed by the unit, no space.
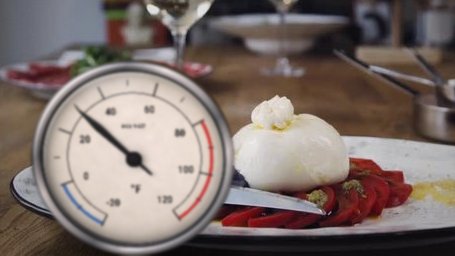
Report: 30°F
